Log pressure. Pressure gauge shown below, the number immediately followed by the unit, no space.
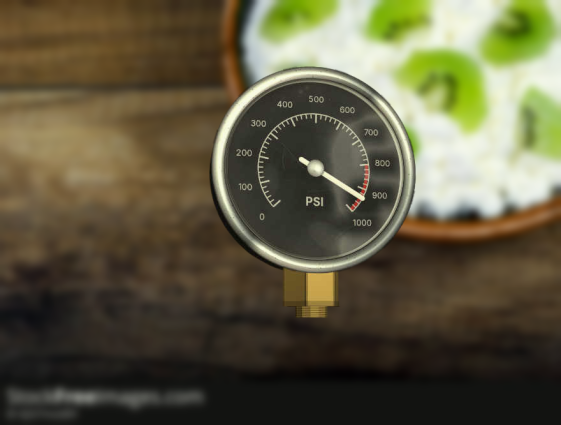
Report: 940psi
